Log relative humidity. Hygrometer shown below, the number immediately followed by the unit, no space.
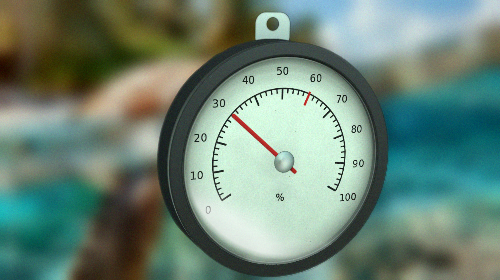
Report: 30%
